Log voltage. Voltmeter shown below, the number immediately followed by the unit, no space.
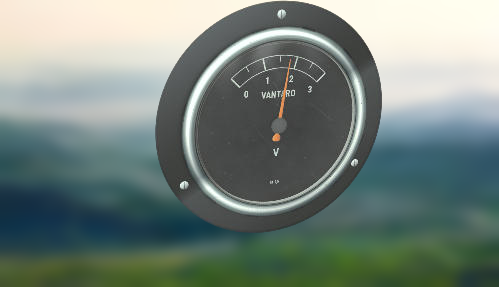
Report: 1.75V
